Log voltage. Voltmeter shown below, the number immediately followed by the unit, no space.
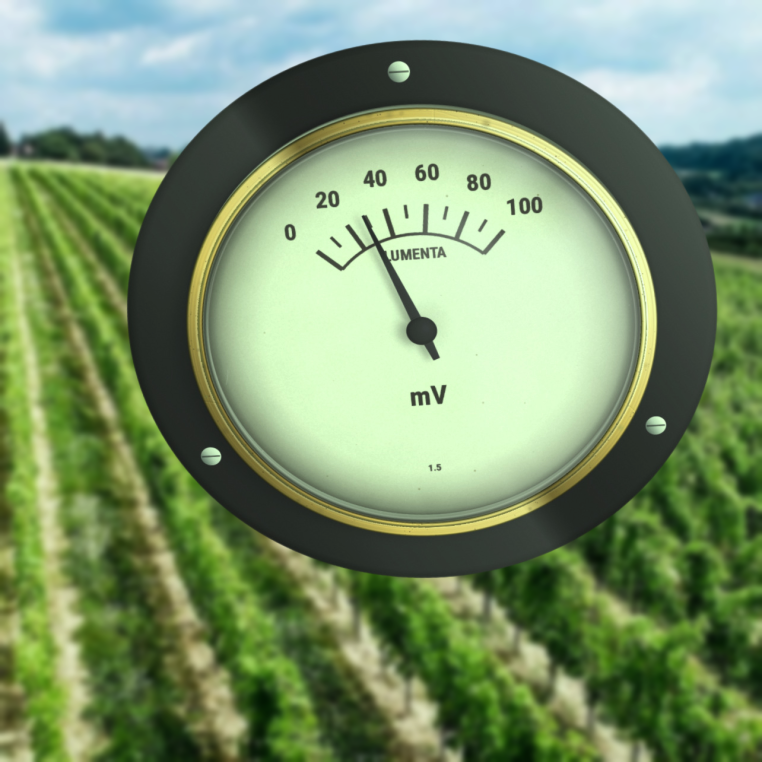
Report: 30mV
